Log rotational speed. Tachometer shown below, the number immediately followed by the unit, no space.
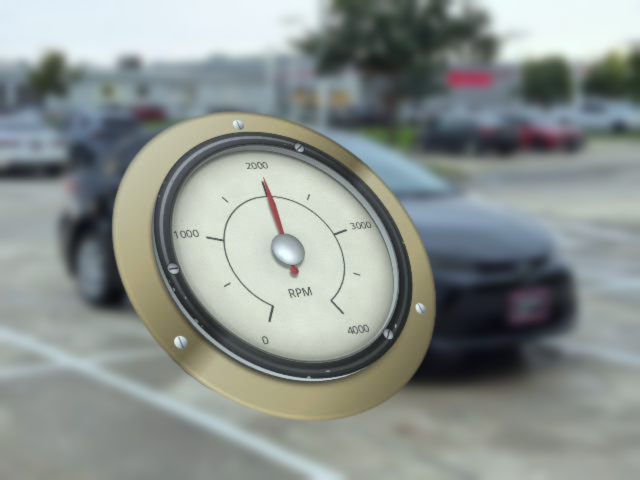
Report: 2000rpm
